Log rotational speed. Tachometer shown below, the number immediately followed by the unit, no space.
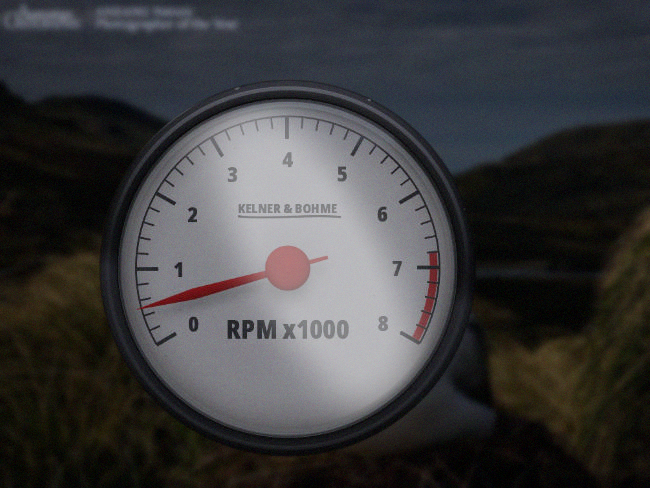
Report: 500rpm
